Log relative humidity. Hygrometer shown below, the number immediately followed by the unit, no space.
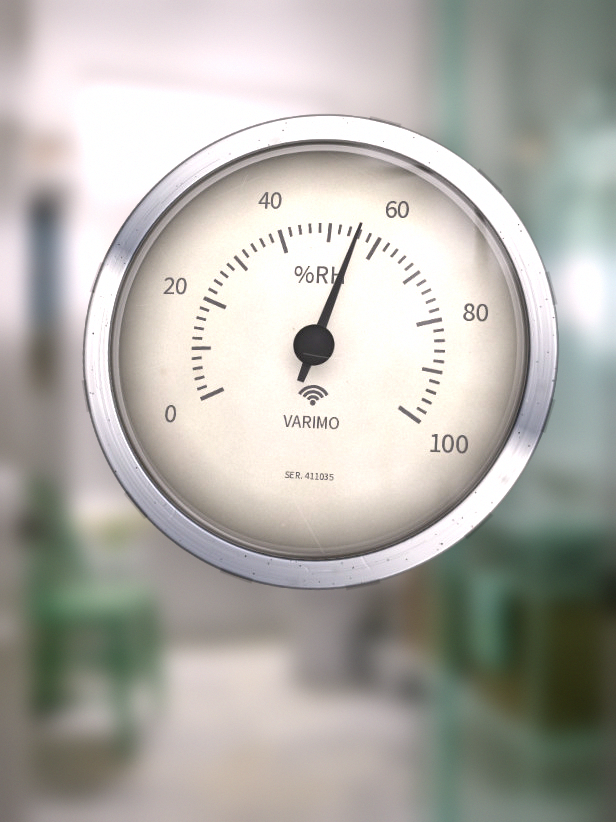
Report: 56%
